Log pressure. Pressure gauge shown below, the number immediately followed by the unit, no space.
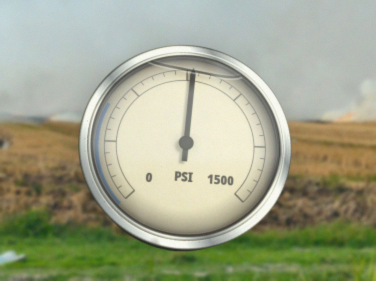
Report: 775psi
